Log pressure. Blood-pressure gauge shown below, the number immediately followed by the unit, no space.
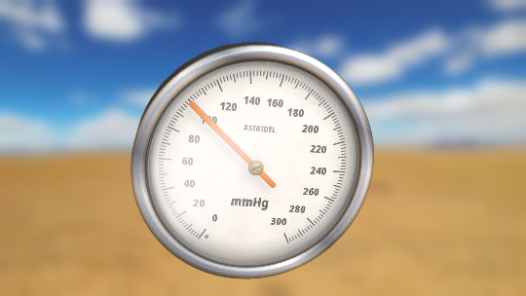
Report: 100mmHg
